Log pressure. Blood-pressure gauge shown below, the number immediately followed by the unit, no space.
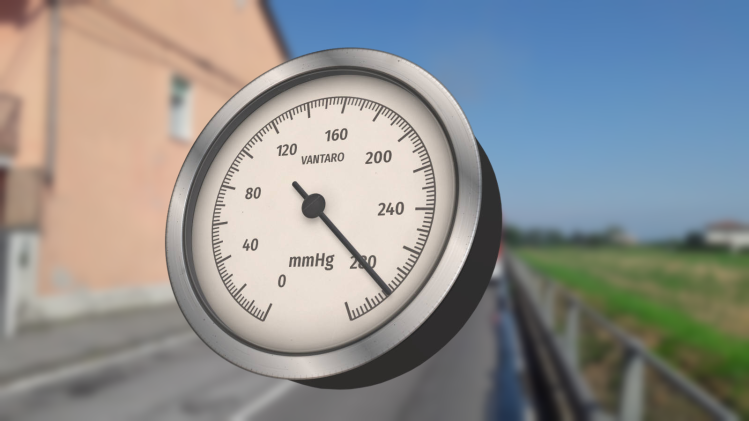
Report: 280mmHg
